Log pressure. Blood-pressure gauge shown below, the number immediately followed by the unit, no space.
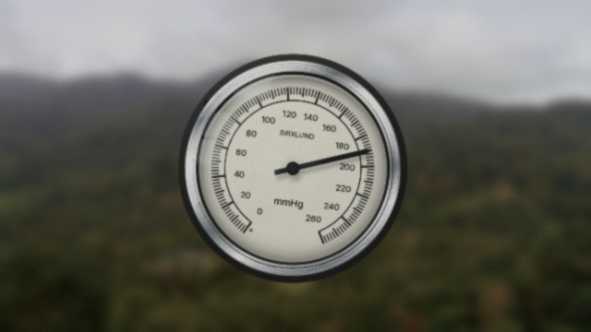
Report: 190mmHg
